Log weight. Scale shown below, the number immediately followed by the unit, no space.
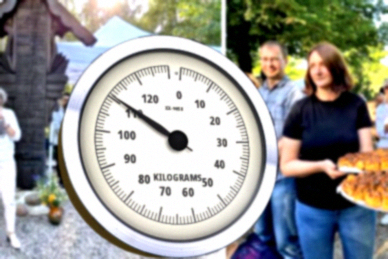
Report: 110kg
